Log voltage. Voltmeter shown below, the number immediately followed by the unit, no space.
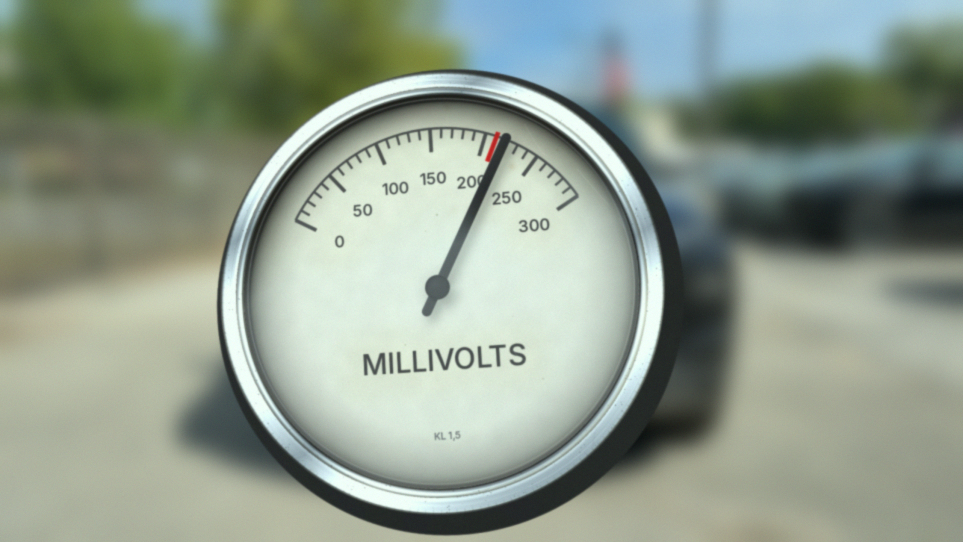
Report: 220mV
